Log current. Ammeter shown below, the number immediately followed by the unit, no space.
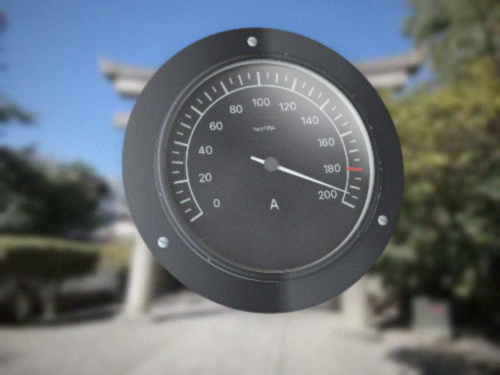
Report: 195A
